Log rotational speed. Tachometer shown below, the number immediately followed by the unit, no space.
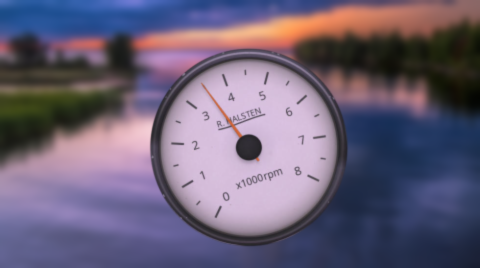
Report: 3500rpm
